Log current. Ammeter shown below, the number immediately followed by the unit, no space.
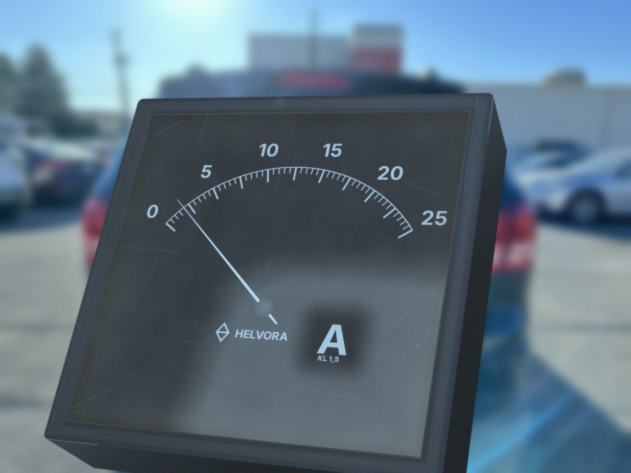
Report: 2A
